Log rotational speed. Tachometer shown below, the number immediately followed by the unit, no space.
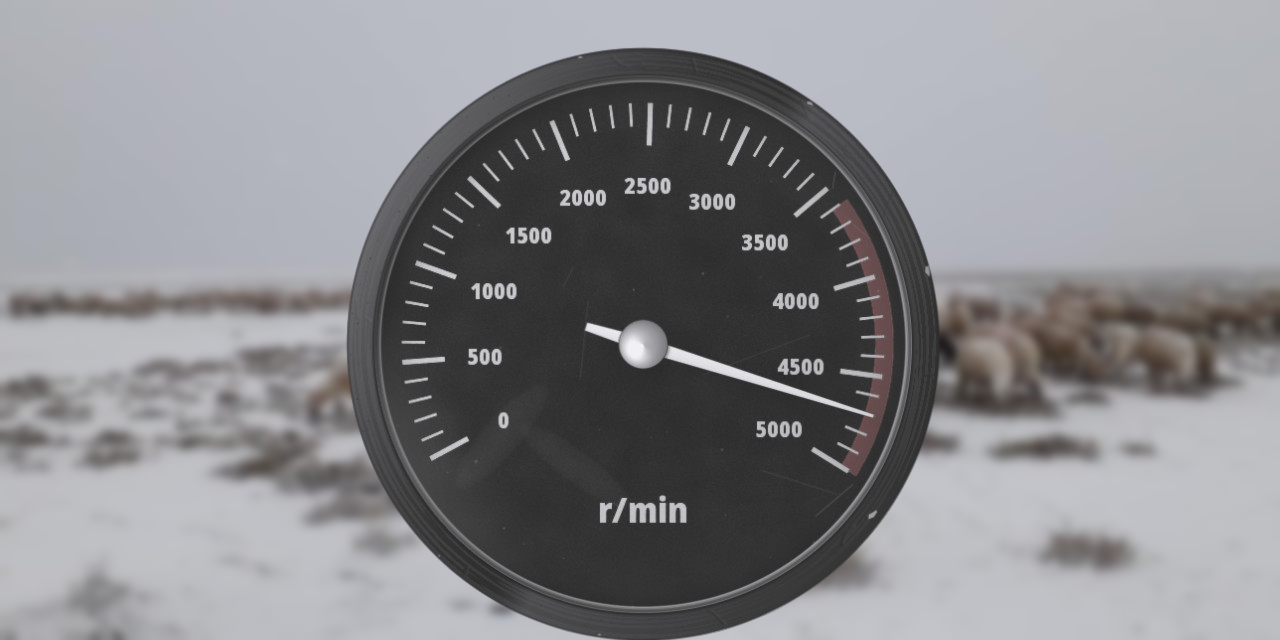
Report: 4700rpm
